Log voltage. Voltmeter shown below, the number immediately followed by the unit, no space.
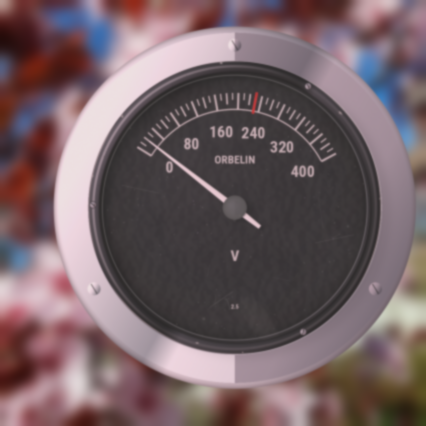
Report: 20V
